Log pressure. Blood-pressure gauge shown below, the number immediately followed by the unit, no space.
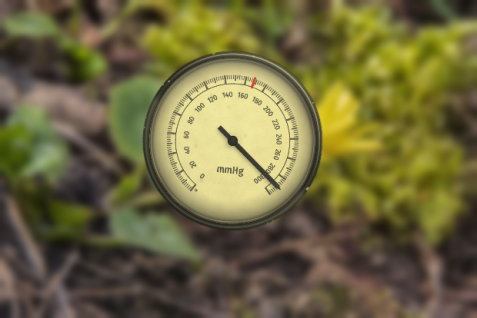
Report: 290mmHg
